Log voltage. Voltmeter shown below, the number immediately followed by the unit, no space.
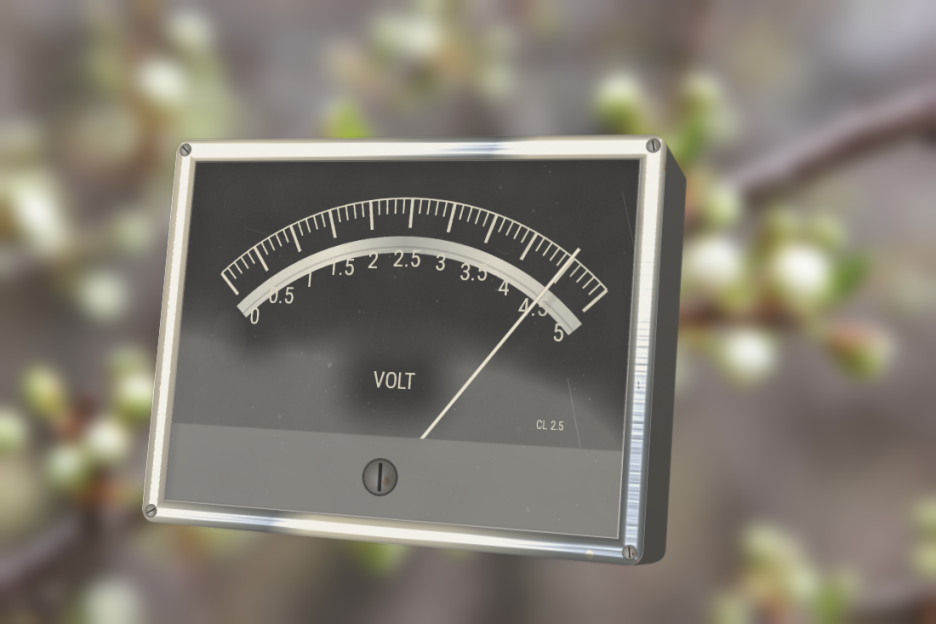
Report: 4.5V
